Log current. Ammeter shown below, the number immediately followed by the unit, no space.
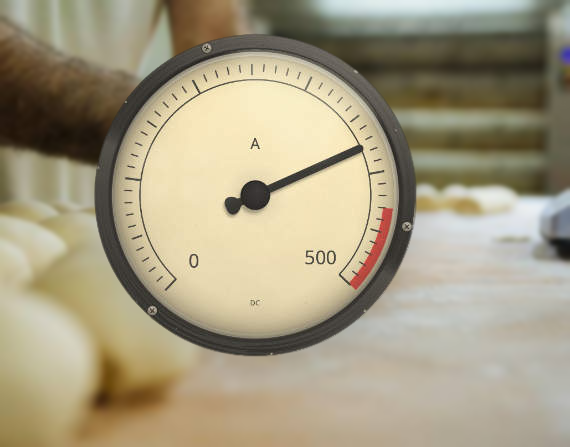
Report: 375A
